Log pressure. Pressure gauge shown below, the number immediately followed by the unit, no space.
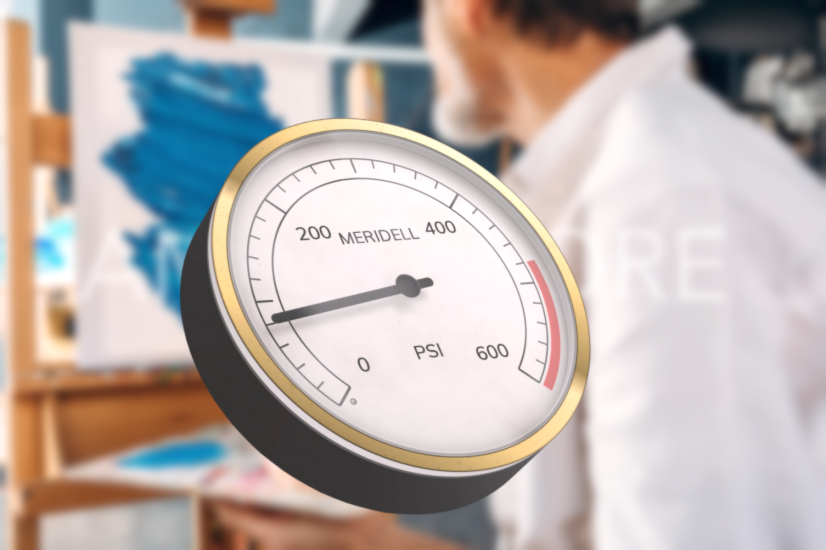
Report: 80psi
